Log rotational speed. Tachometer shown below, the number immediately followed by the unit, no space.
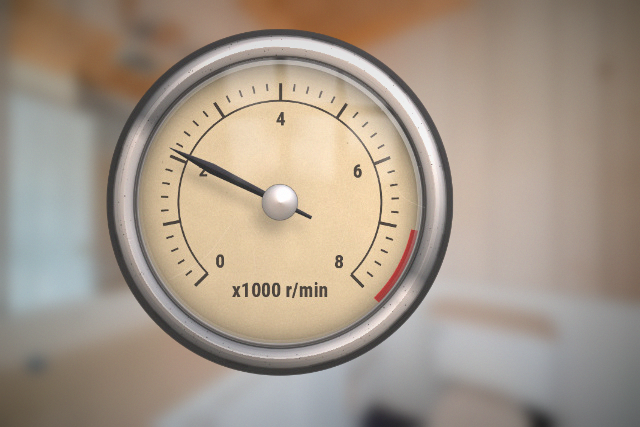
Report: 2100rpm
